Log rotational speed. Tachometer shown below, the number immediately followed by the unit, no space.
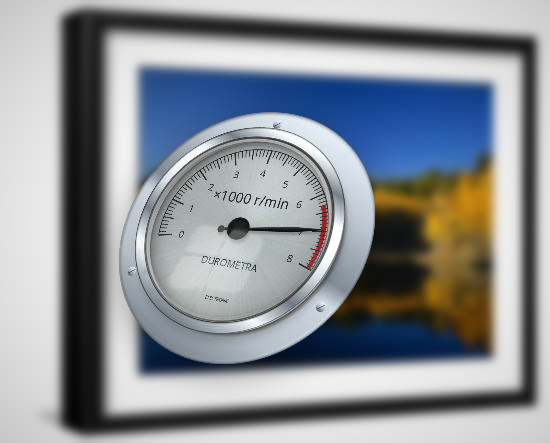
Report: 7000rpm
